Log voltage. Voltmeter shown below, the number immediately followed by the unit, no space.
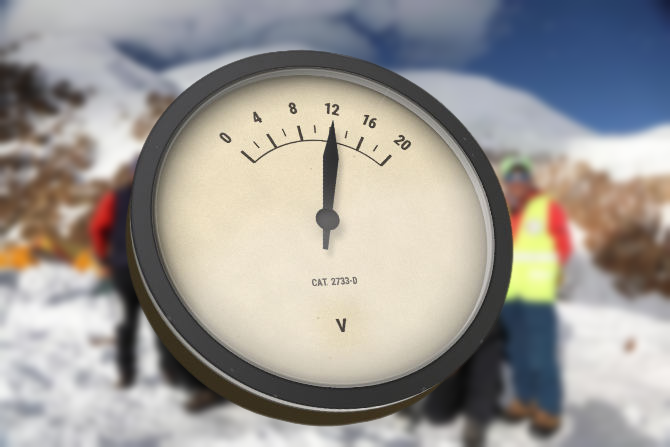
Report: 12V
